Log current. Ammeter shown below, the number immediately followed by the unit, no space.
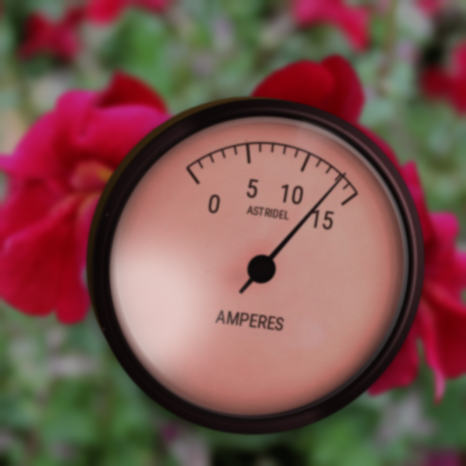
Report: 13A
